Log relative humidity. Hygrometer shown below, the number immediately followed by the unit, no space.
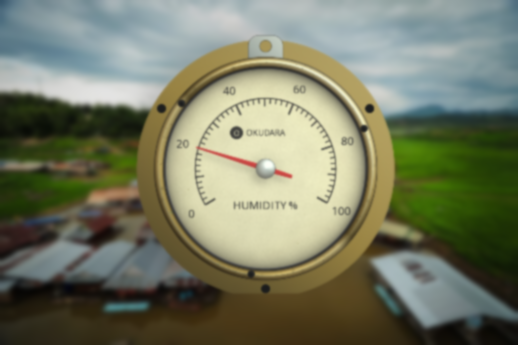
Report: 20%
